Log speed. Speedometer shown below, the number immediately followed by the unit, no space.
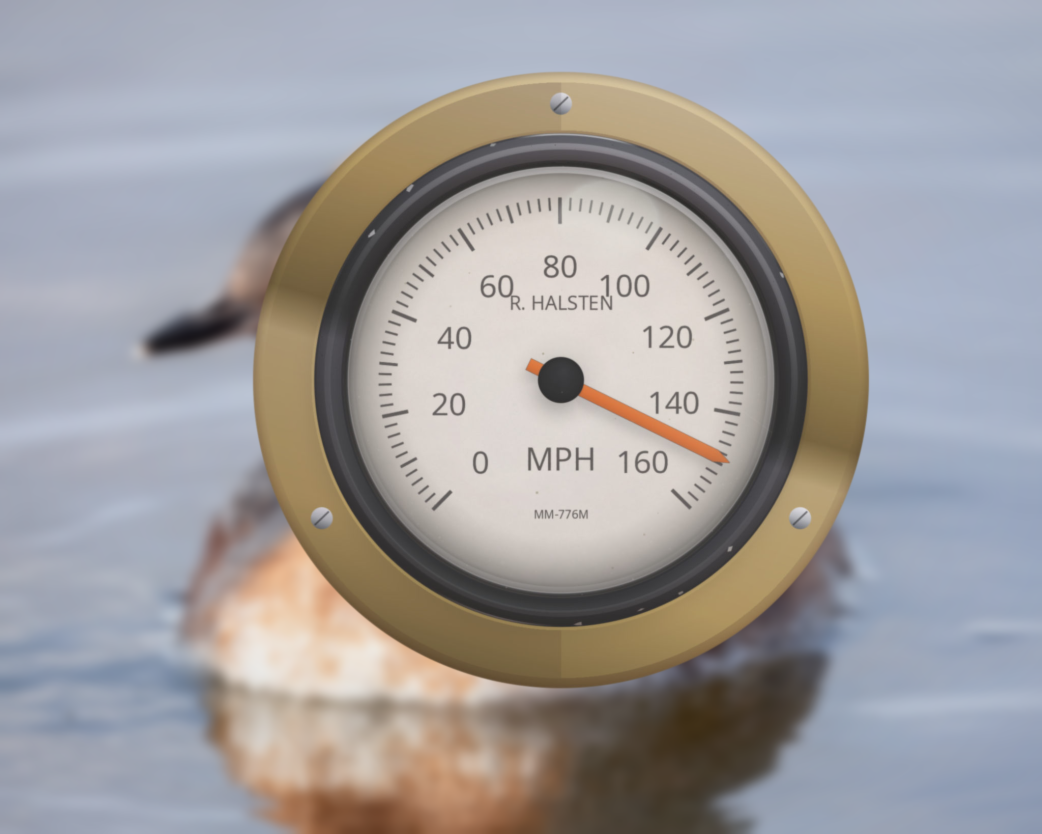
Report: 149mph
